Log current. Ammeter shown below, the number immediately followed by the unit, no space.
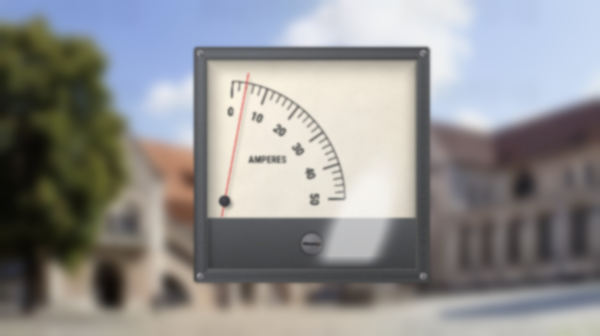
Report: 4A
